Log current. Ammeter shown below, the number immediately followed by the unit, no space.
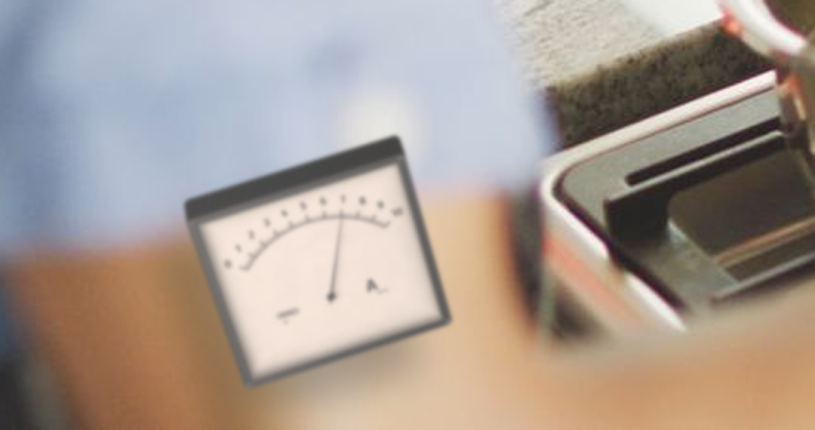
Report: 7A
